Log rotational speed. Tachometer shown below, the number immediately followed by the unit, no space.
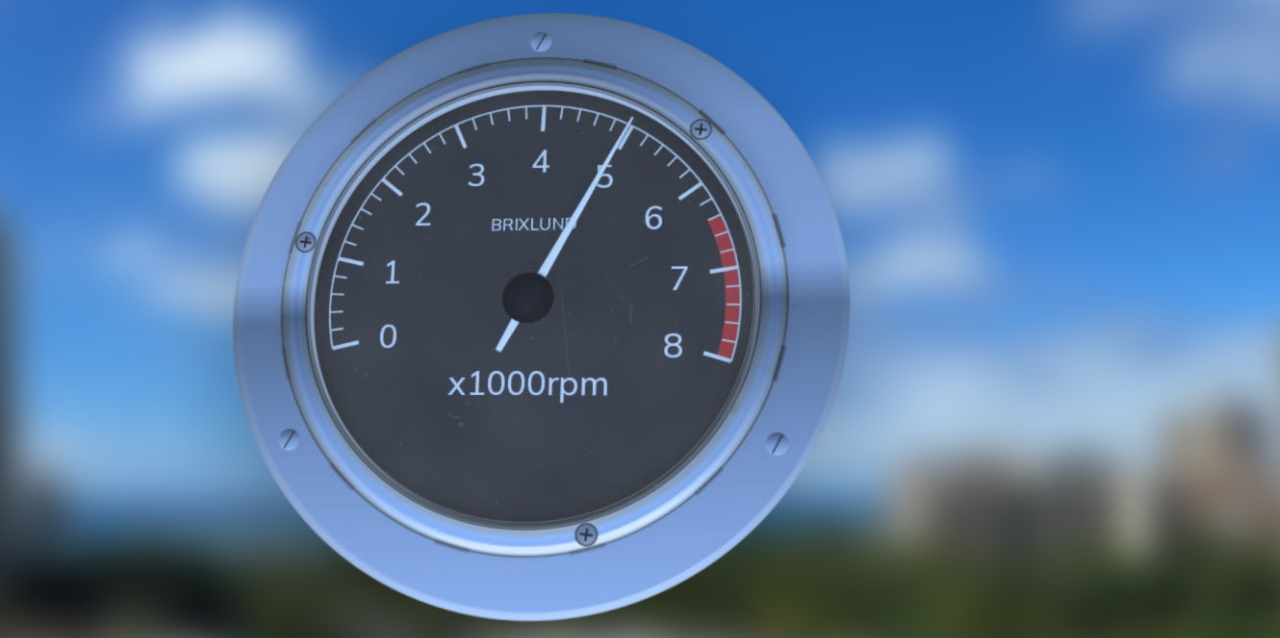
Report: 5000rpm
